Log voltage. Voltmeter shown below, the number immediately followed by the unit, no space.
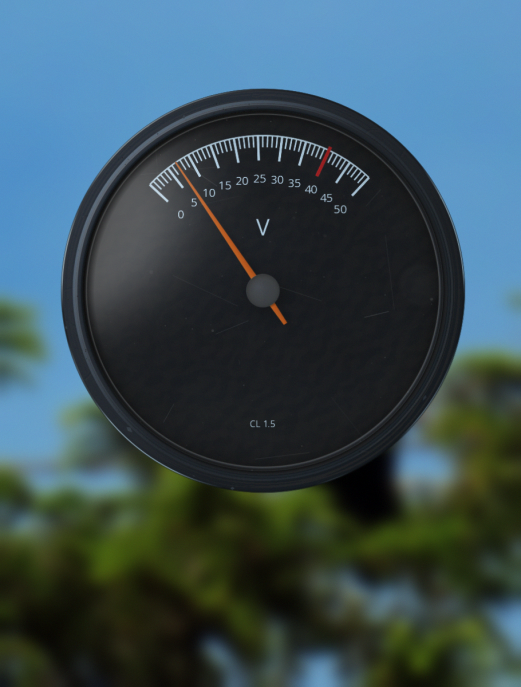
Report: 7V
